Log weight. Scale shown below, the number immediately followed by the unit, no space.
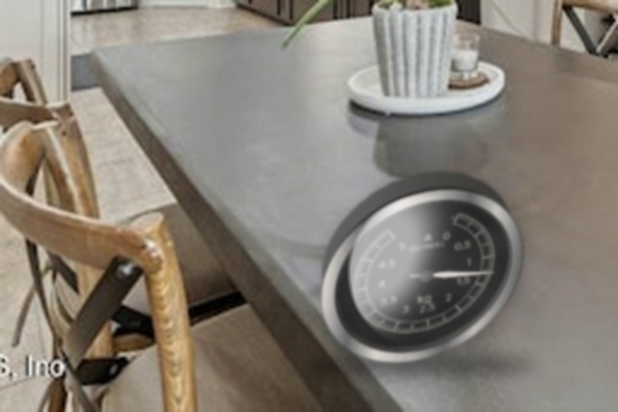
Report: 1.25kg
